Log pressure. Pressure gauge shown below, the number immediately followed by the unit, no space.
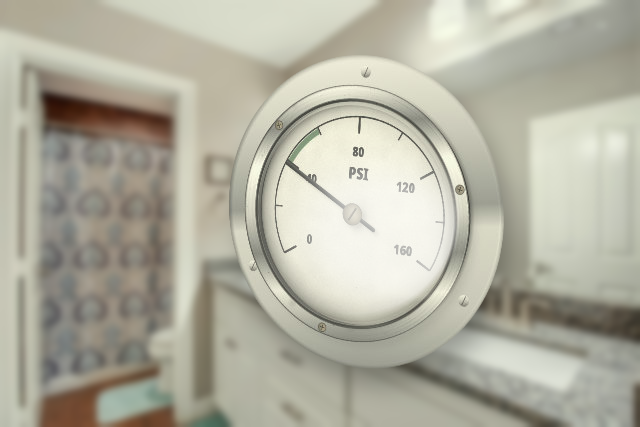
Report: 40psi
